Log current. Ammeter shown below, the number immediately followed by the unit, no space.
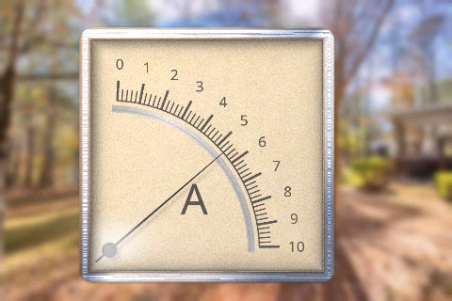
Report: 5.4A
